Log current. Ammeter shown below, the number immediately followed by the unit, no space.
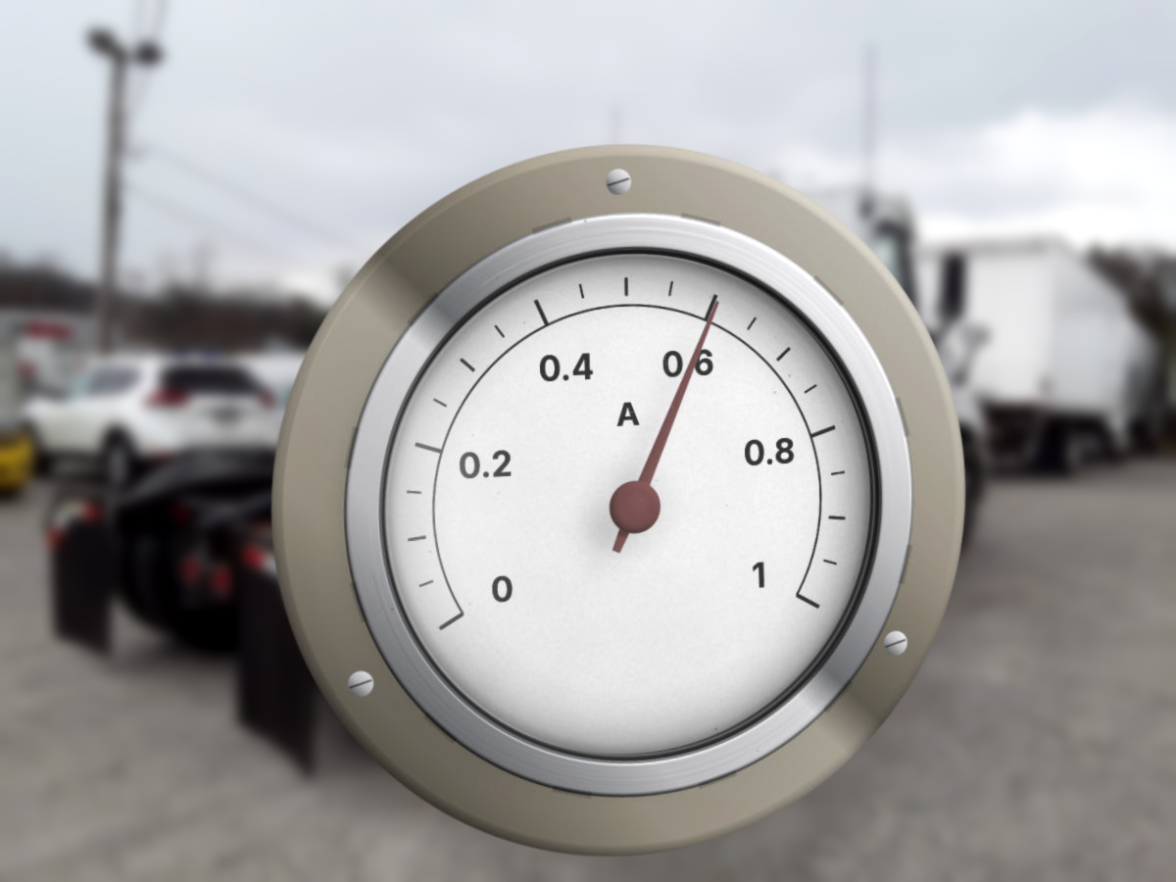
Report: 0.6A
